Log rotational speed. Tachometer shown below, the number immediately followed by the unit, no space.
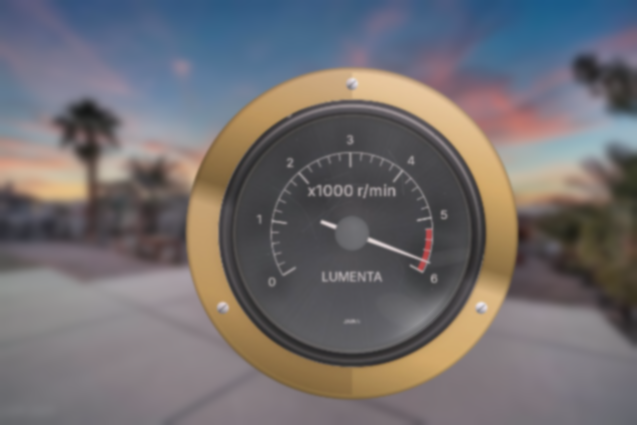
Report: 5800rpm
